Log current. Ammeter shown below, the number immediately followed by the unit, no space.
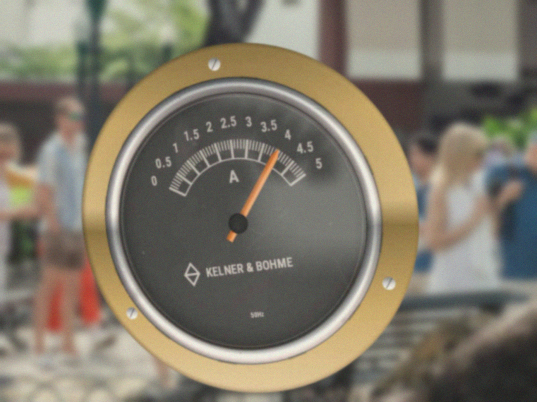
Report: 4A
